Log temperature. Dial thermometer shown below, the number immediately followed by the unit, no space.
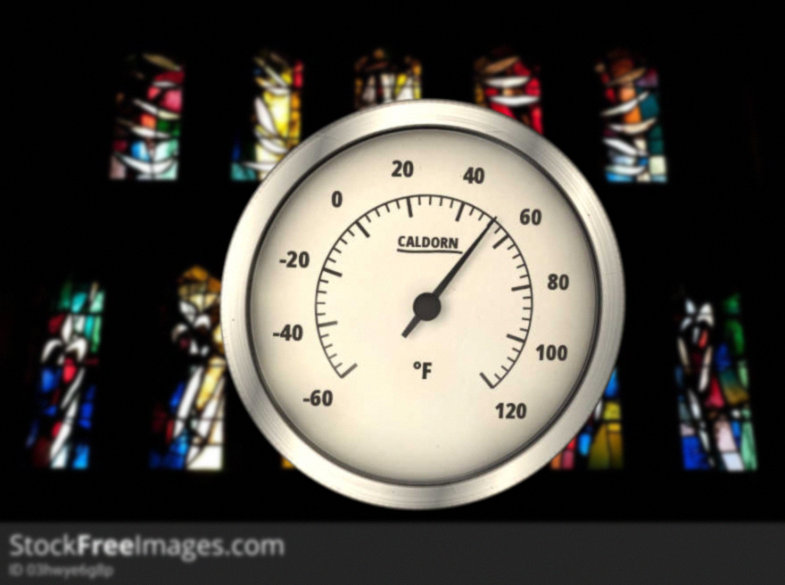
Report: 52°F
